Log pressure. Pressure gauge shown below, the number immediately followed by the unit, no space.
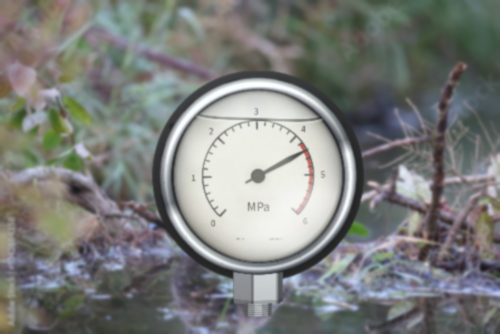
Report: 4.4MPa
